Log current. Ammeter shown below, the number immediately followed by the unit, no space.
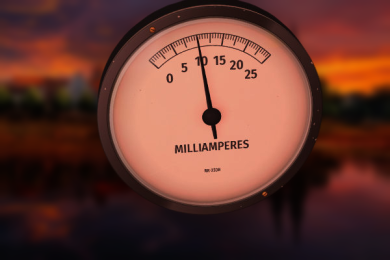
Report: 10mA
